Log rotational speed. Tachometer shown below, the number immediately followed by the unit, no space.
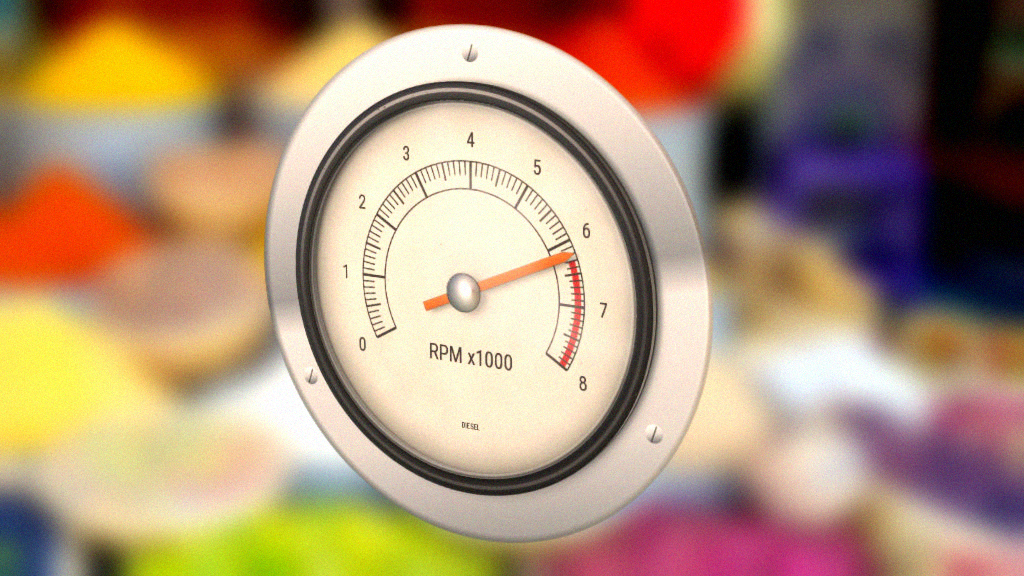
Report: 6200rpm
